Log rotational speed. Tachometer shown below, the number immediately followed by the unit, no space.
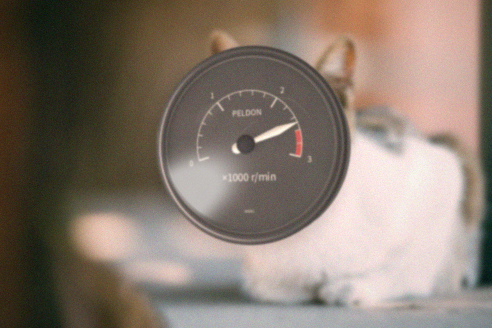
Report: 2500rpm
